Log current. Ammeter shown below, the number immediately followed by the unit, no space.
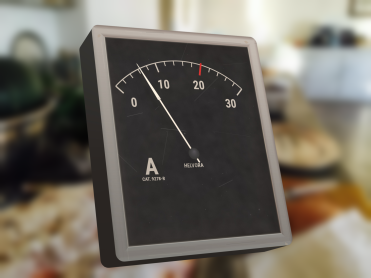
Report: 6A
